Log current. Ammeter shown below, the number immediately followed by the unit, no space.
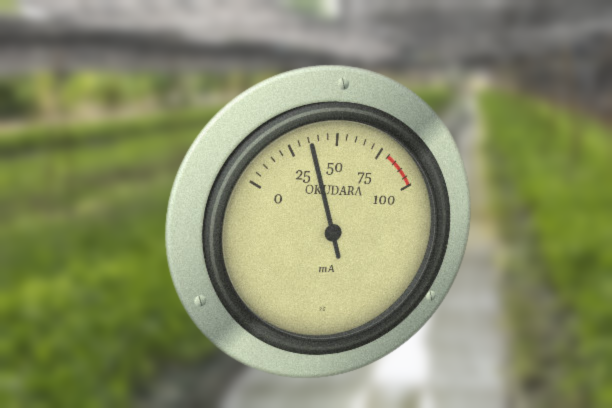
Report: 35mA
